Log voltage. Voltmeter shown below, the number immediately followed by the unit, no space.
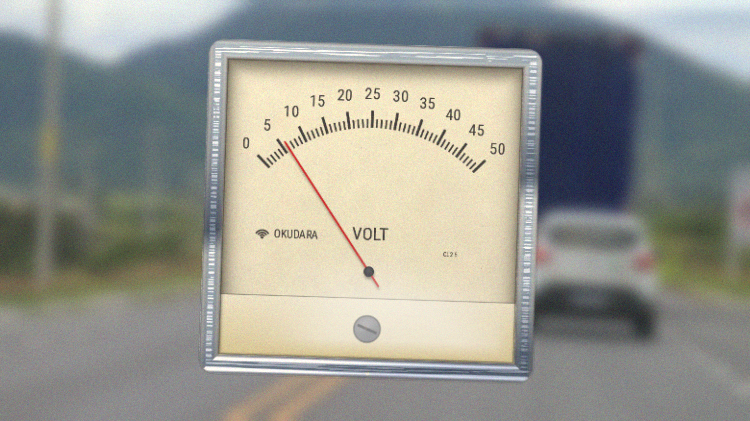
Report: 6V
